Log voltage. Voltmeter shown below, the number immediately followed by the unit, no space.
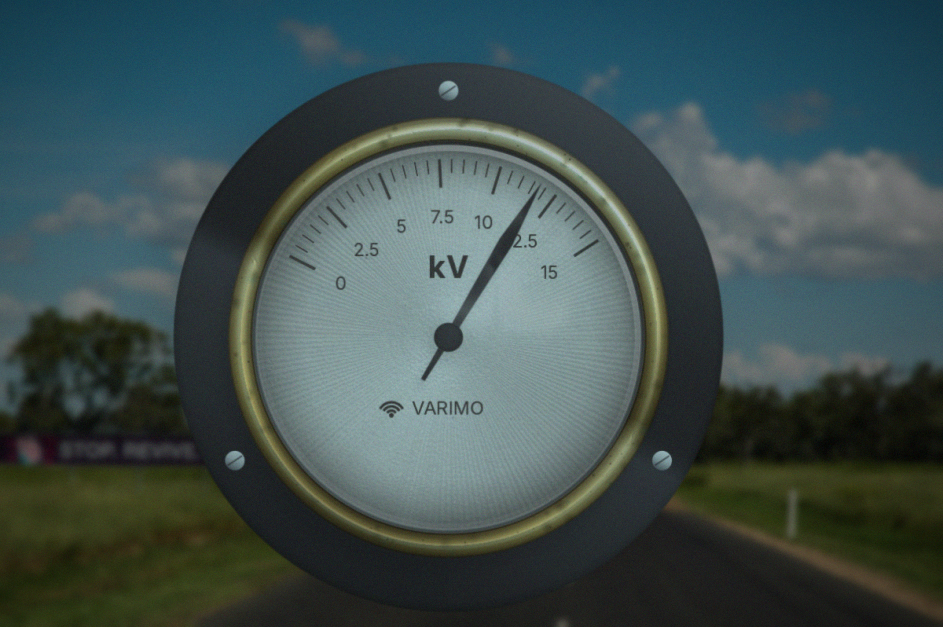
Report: 11.75kV
